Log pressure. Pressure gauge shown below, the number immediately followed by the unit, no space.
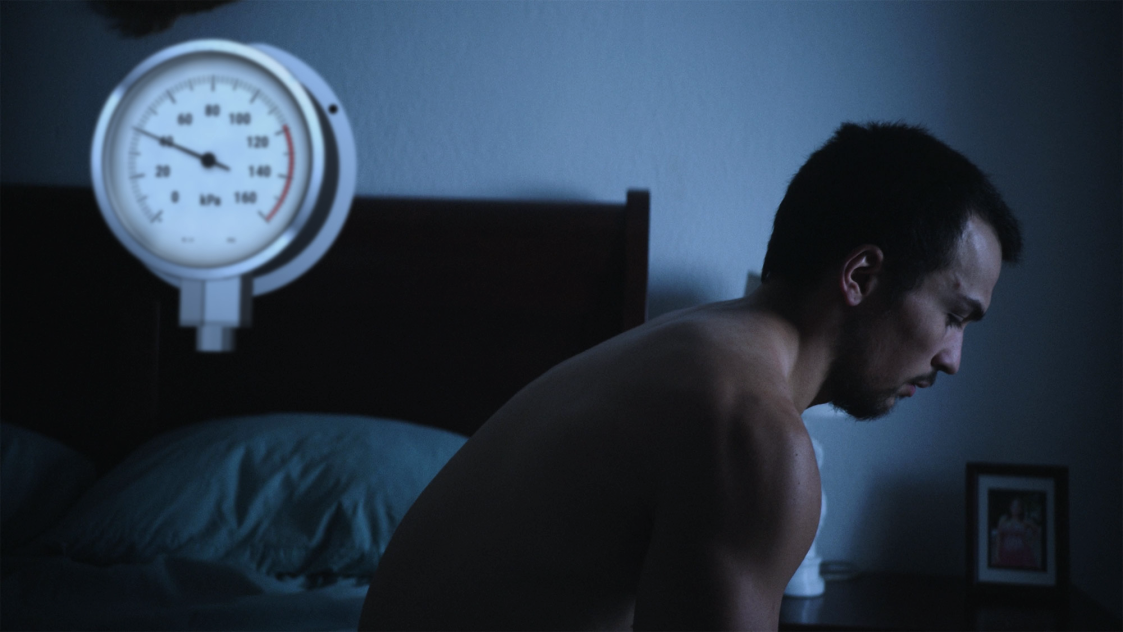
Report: 40kPa
